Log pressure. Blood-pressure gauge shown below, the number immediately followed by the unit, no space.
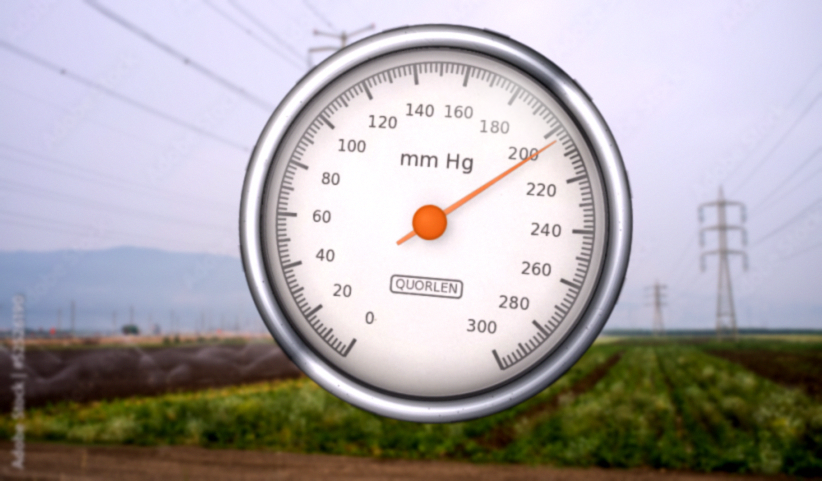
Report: 204mmHg
